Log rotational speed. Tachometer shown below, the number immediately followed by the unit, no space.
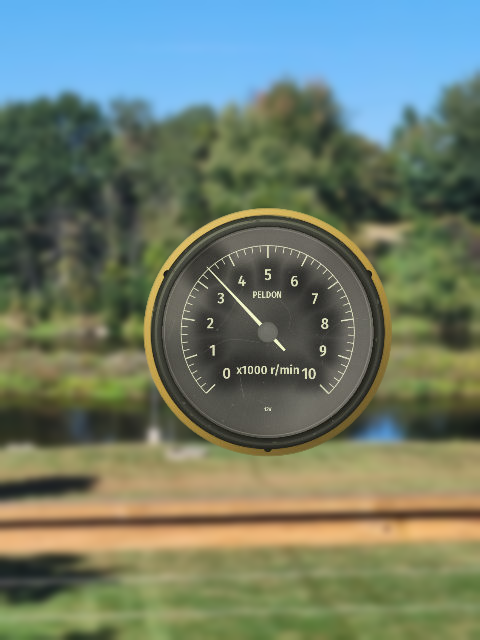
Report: 3400rpm
